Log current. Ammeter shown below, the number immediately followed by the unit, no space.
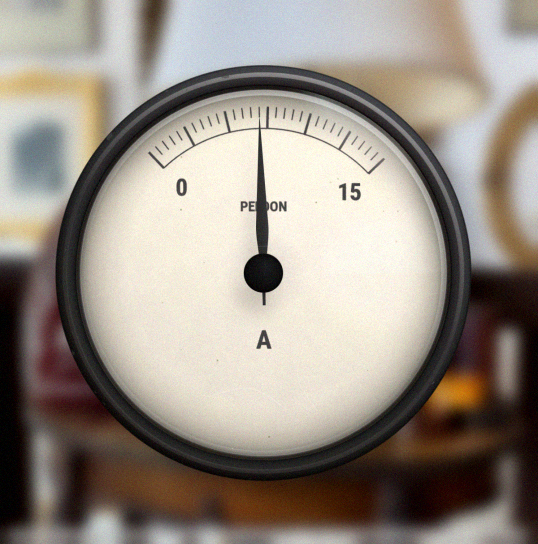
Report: 7A
